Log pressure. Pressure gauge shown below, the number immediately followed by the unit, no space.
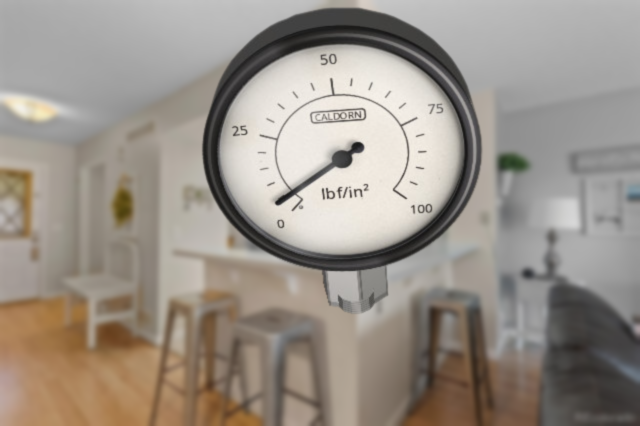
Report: 5psi
